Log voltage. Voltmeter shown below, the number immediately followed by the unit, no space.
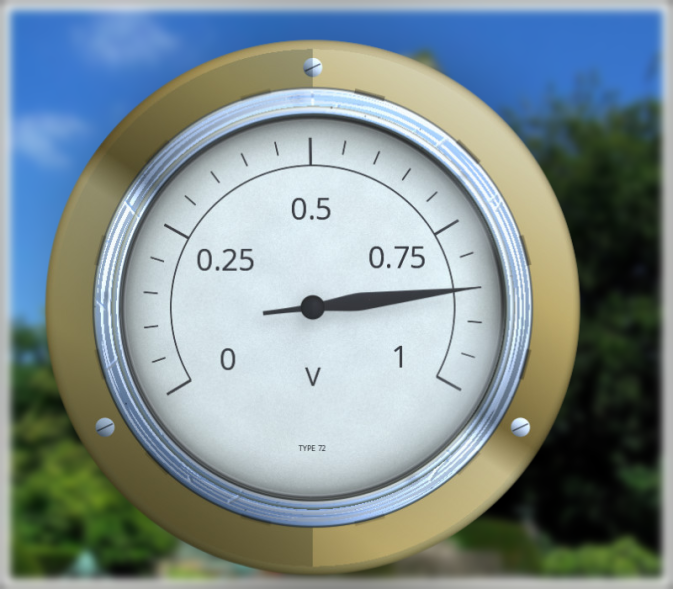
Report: 0.85V
